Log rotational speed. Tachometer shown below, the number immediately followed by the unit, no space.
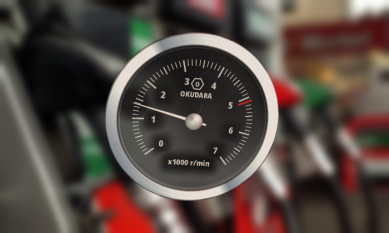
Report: 1400rpm
